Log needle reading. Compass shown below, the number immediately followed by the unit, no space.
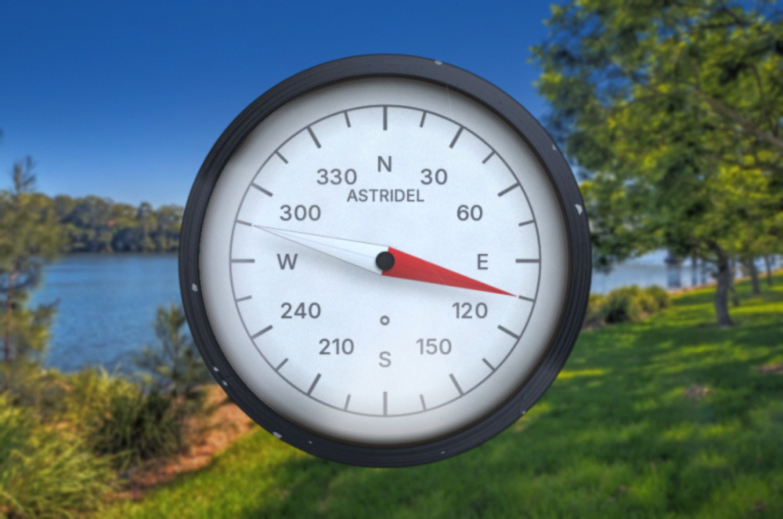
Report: 105°
